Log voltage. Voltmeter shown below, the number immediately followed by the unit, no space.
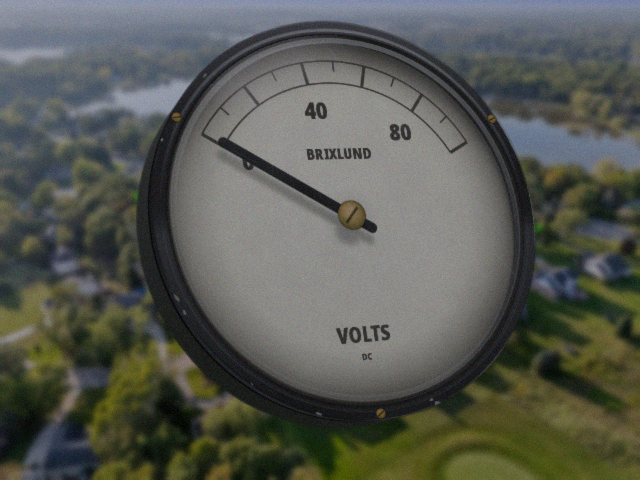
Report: 0V
